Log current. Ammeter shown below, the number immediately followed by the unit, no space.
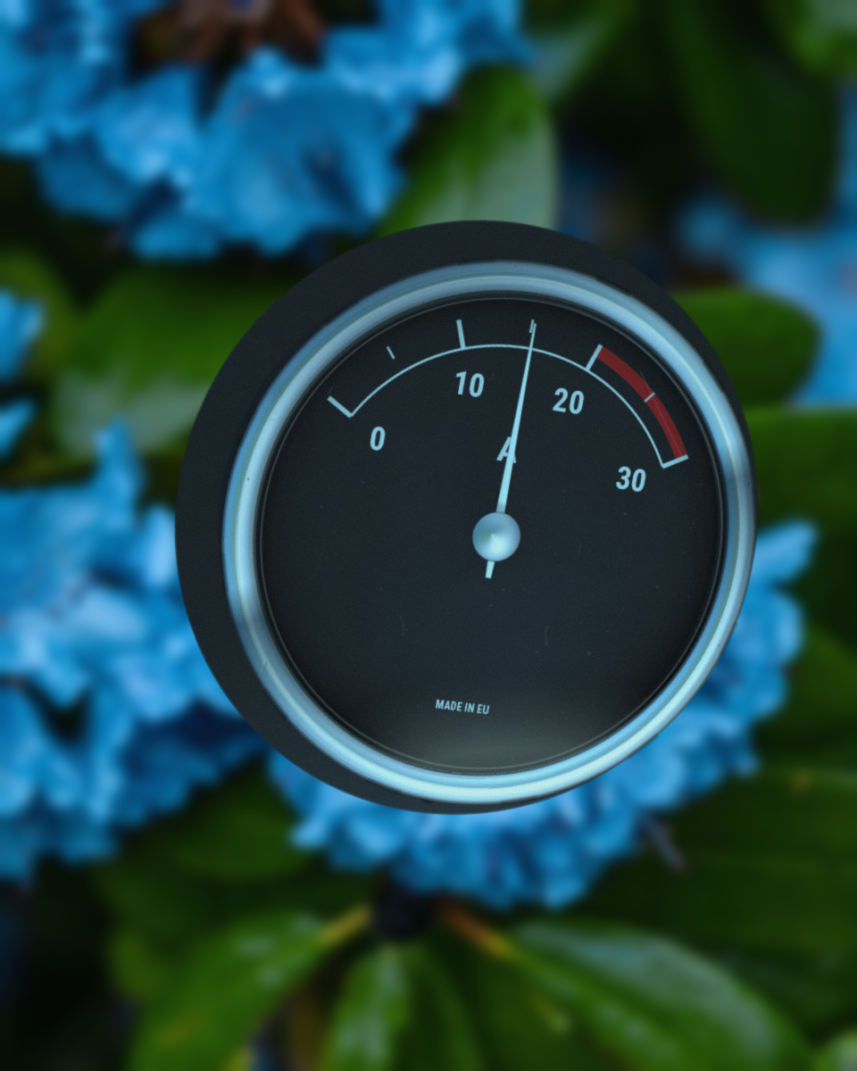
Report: 15A
